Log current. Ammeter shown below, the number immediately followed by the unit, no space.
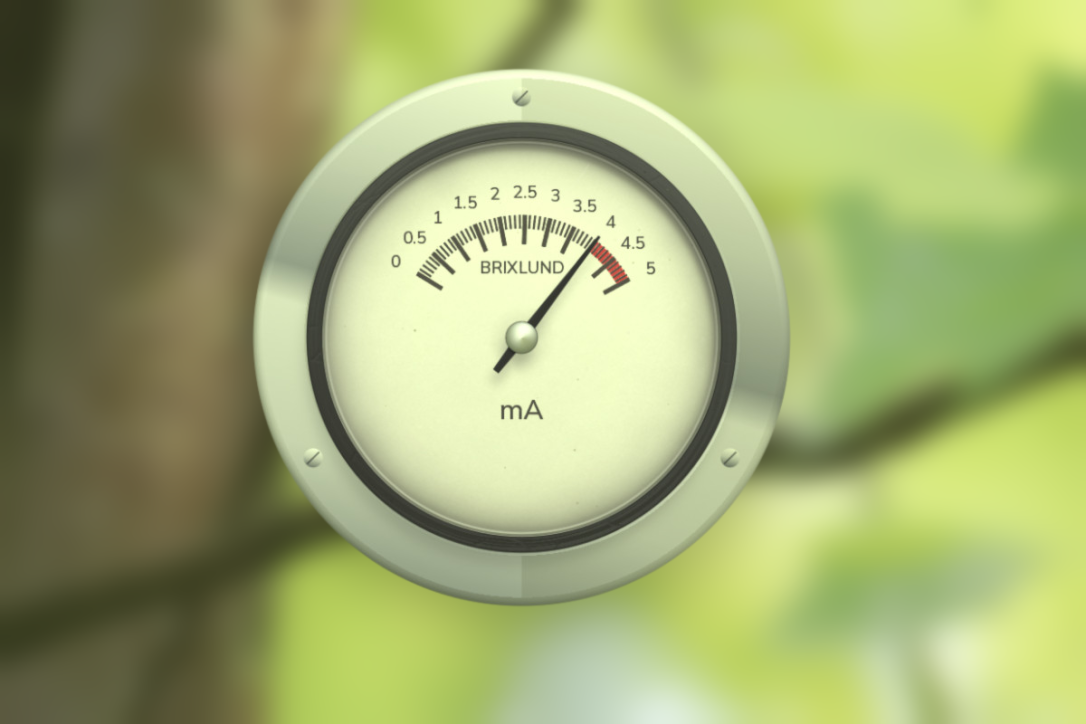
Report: 4mA
